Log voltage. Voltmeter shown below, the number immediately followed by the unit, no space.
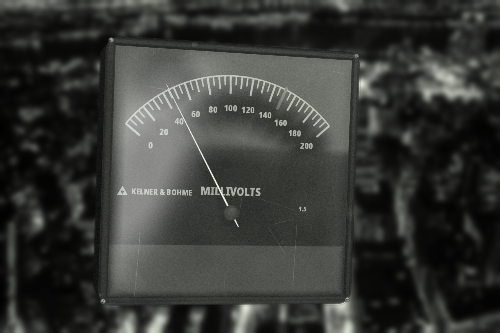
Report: 45mV
